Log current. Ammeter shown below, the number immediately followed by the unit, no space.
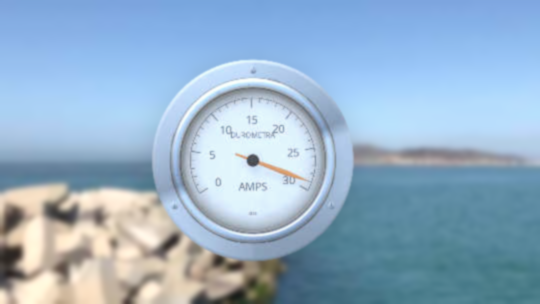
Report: 29A
